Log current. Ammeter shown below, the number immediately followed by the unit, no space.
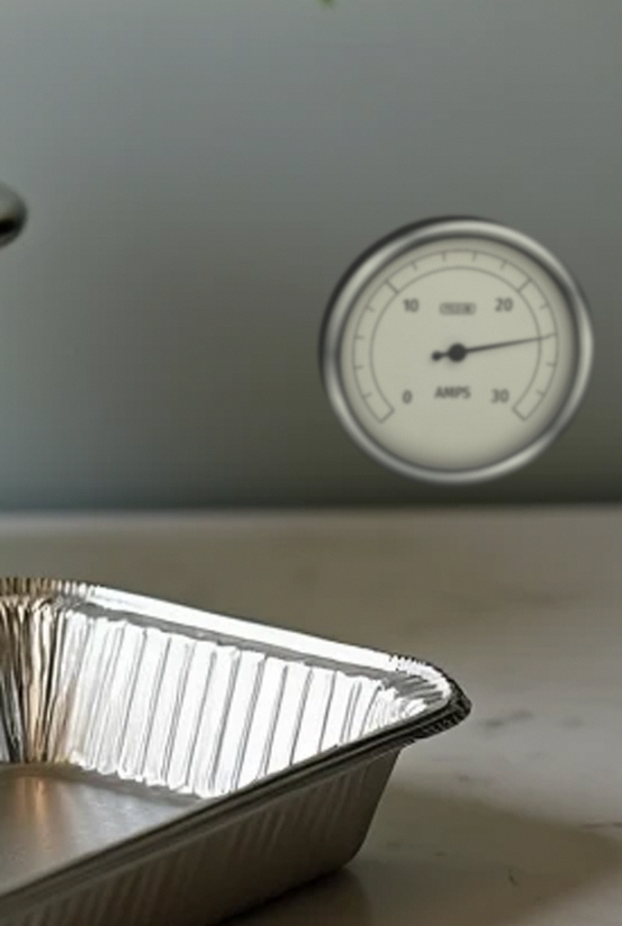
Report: 24A
